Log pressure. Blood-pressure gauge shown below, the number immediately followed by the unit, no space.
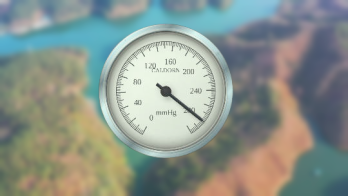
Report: 280mmHg
